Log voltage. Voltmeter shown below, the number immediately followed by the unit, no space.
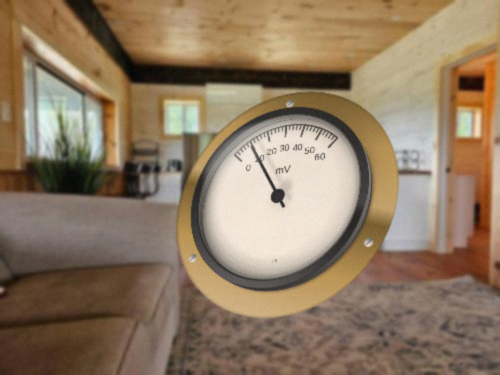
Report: 10mV
